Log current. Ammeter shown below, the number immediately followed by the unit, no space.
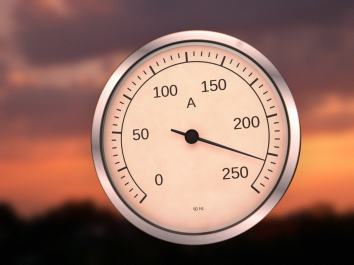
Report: 230A
